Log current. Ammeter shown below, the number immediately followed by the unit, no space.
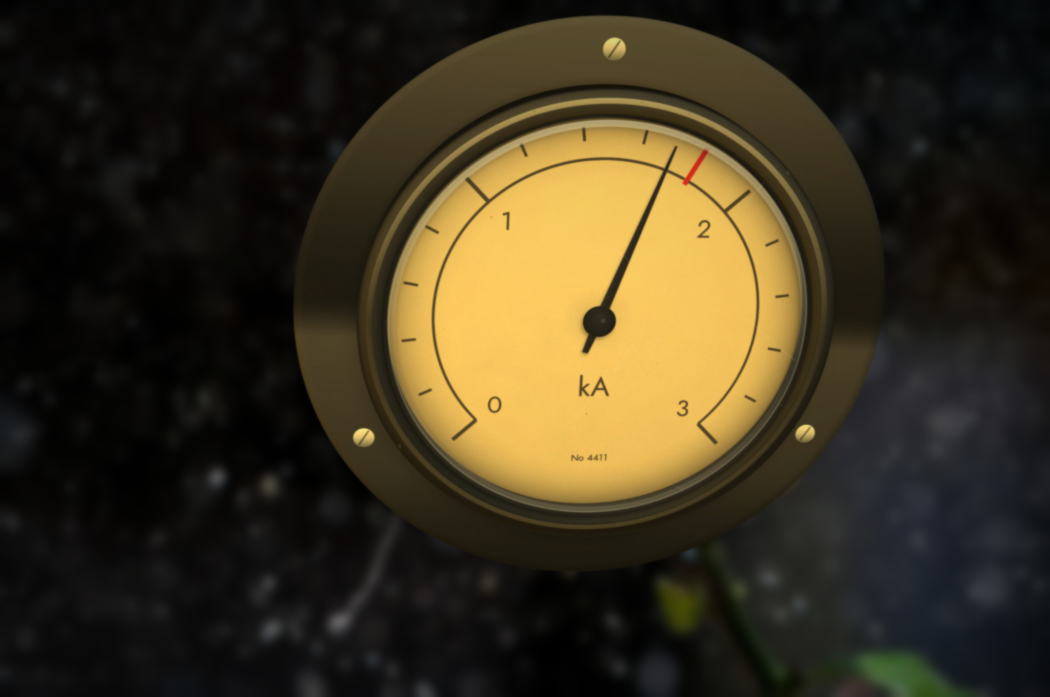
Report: 1.7kA
